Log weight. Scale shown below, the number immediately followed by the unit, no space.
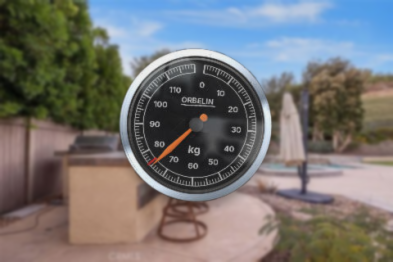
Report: 75kg
